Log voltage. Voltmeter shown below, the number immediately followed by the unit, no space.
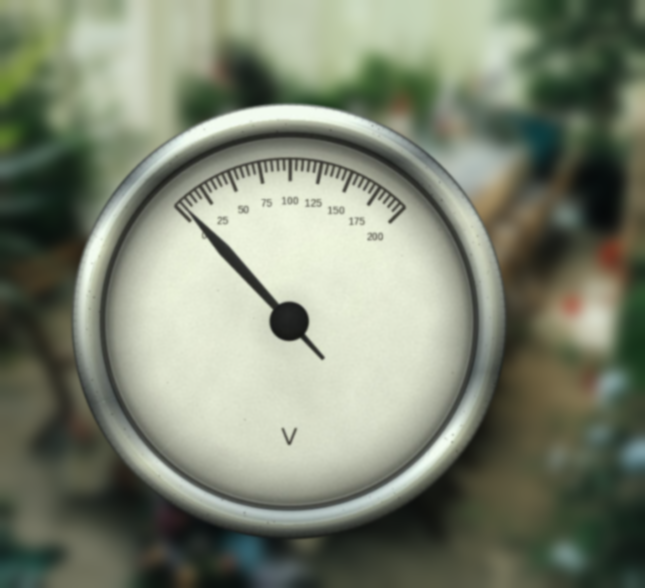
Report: 5V
